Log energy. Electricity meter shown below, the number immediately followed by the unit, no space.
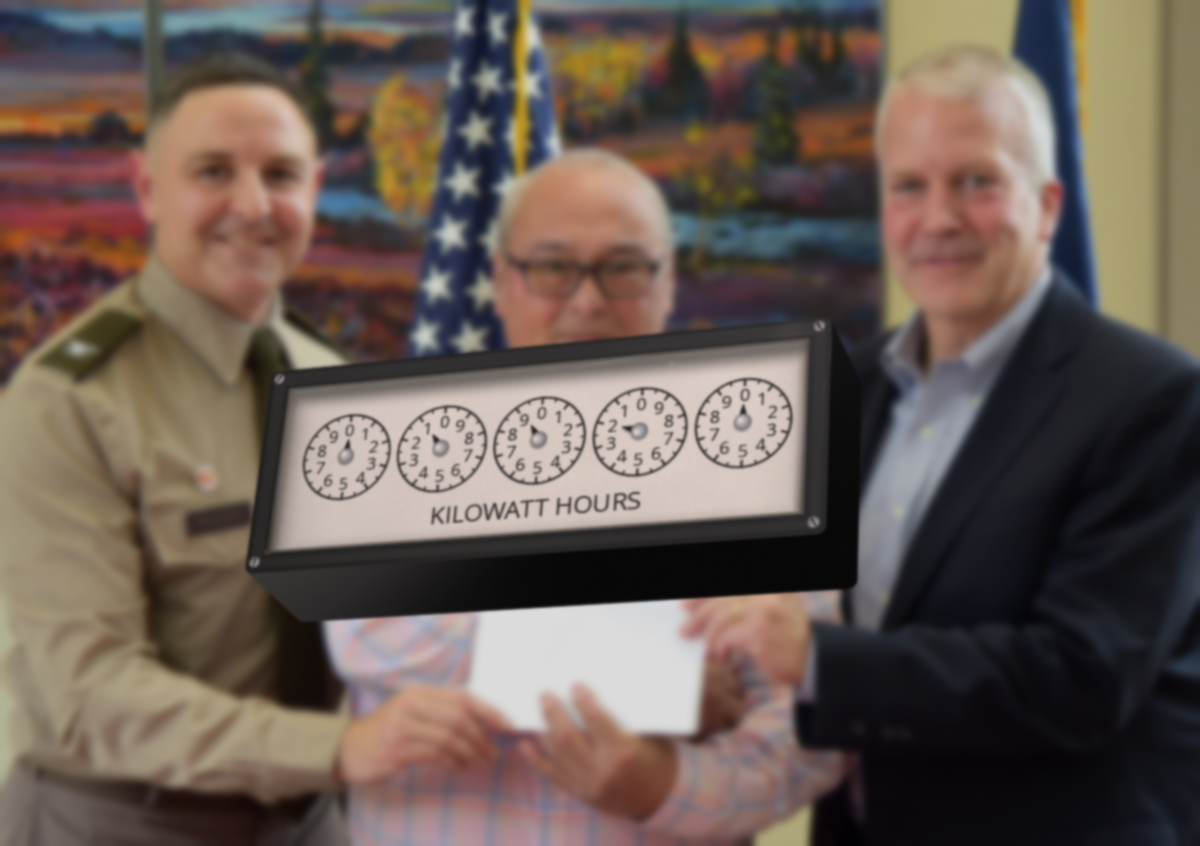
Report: 920kWh
